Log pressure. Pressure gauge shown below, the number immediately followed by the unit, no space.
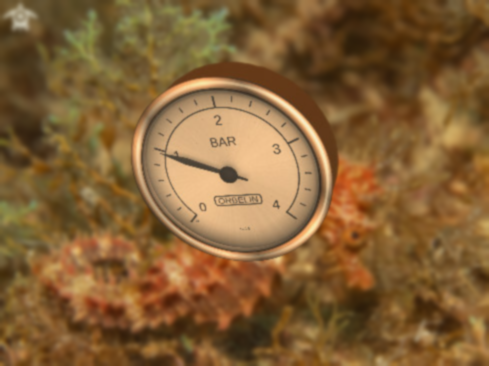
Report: 1bar
